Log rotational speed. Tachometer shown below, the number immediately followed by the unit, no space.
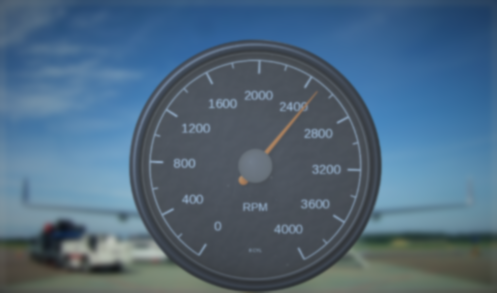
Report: 2500rpm
